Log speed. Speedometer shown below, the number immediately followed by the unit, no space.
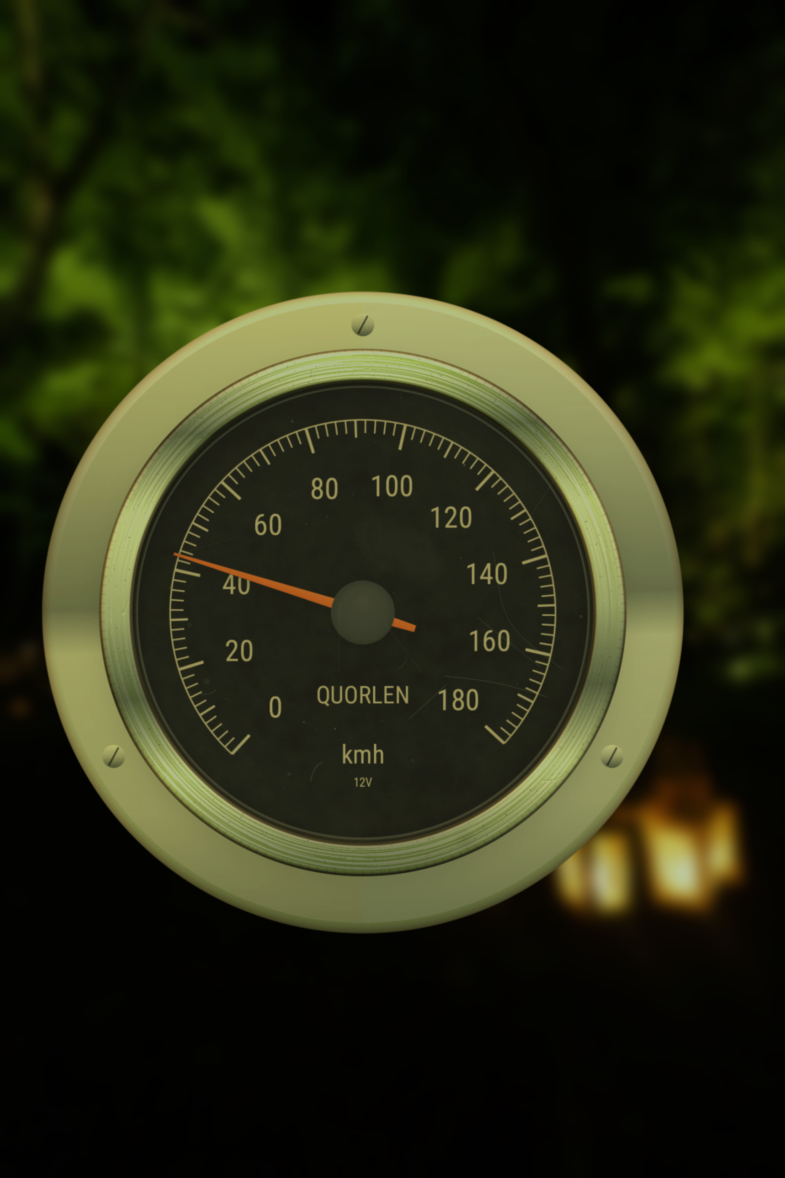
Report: 43km/h
